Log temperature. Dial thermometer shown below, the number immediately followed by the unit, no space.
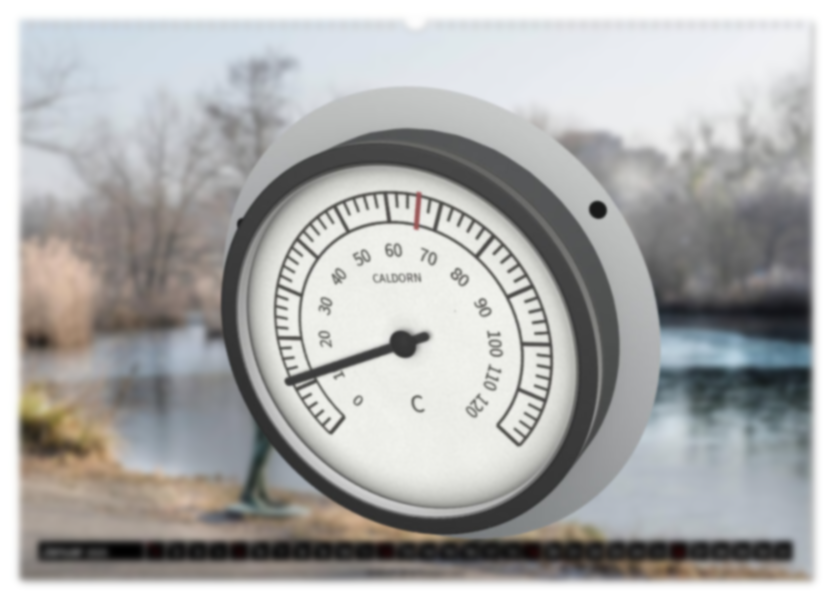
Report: 12°C
